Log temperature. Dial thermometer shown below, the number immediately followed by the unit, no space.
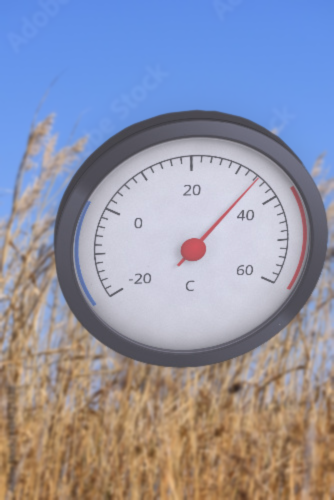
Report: 34°C
